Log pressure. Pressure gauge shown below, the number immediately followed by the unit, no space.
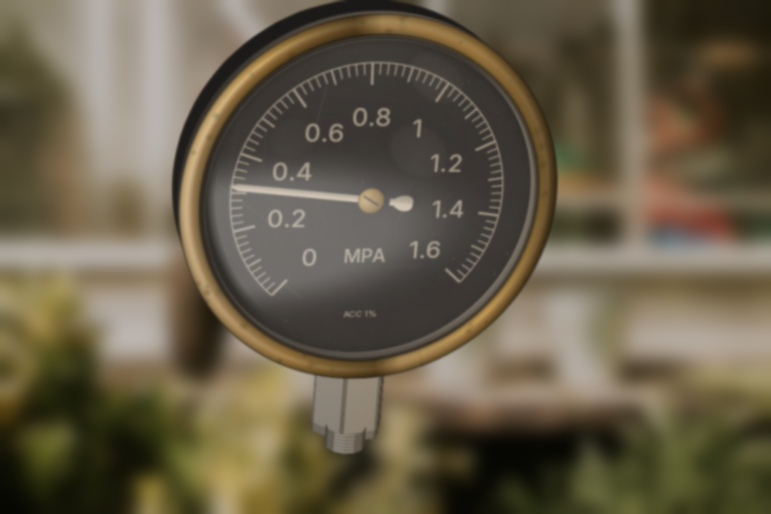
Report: 0.32MPa
